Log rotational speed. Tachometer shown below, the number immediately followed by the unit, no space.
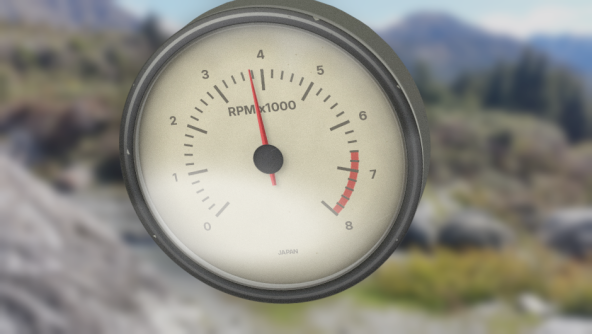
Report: 3800rpm
